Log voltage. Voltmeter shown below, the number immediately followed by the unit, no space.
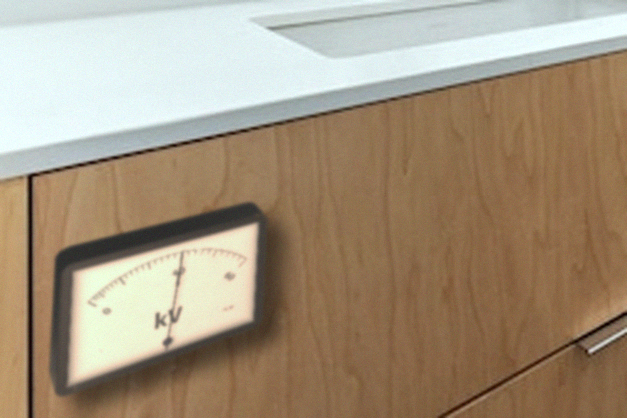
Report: 40kV
